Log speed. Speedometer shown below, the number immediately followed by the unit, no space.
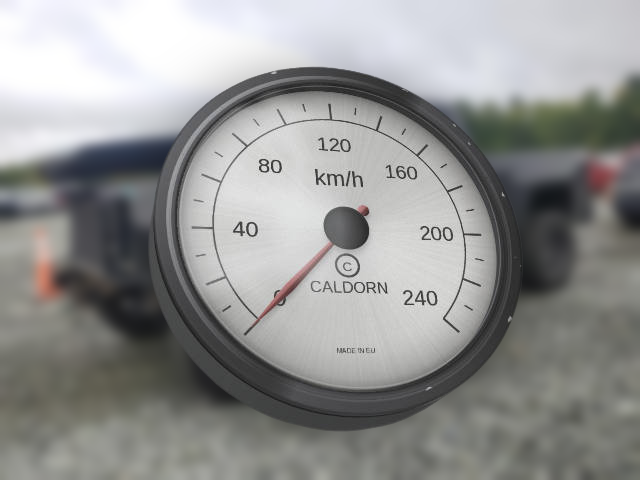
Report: 0km/h
